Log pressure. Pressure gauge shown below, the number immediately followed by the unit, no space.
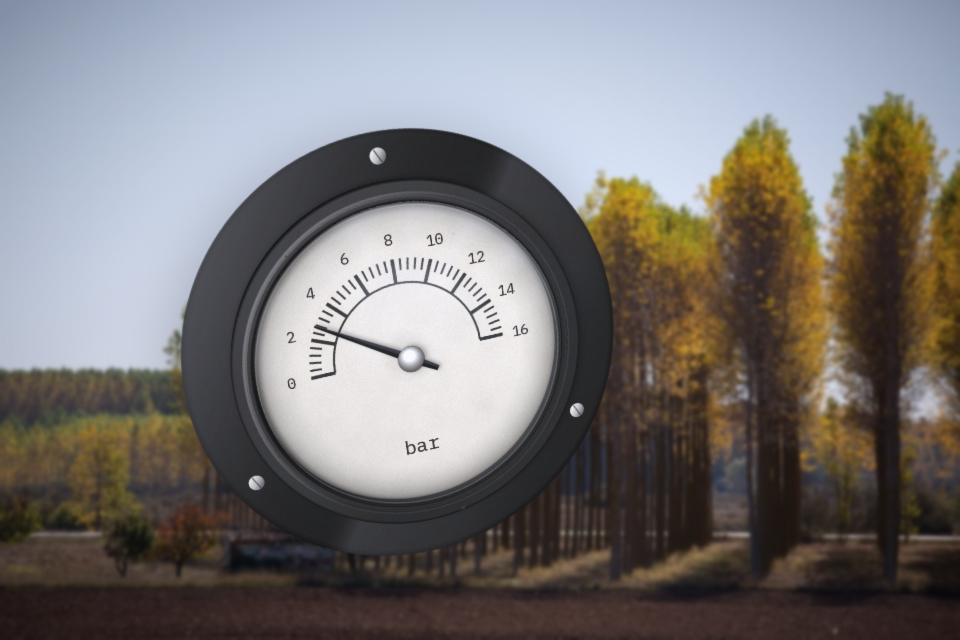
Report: 2.8bar
